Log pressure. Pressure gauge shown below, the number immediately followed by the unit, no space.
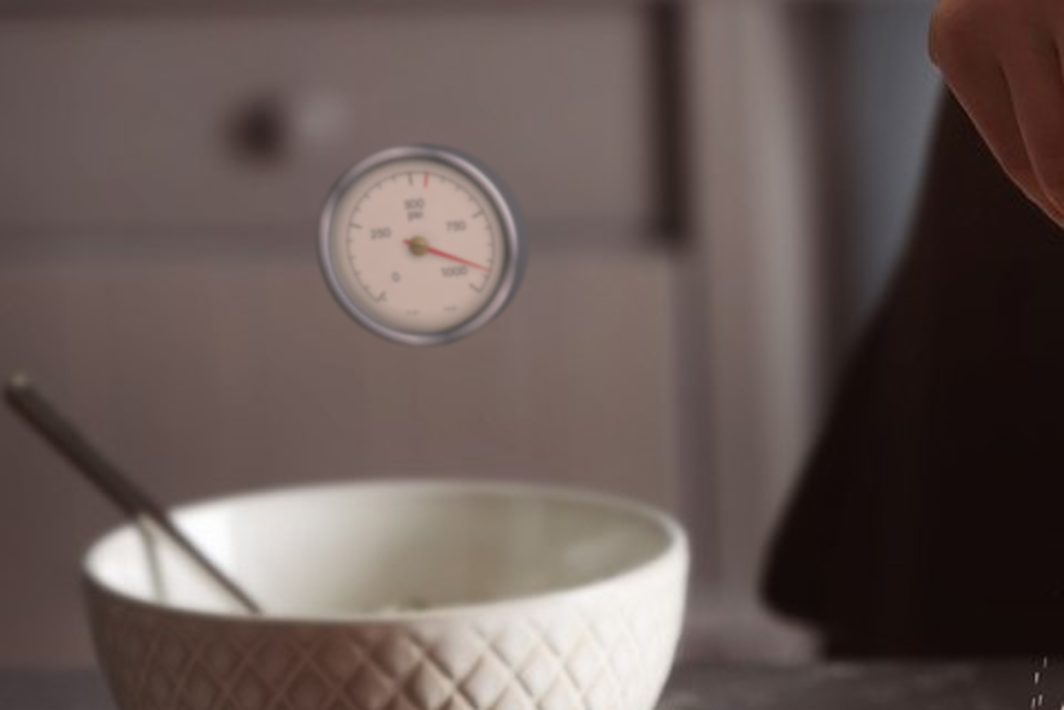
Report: 925psi
